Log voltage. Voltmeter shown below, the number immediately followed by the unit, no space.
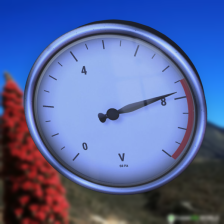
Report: 7.75V
